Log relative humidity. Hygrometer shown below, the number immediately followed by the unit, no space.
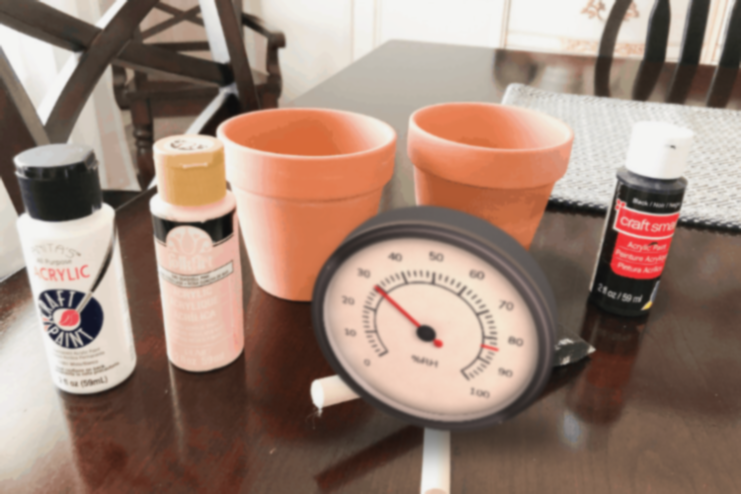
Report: 30%
